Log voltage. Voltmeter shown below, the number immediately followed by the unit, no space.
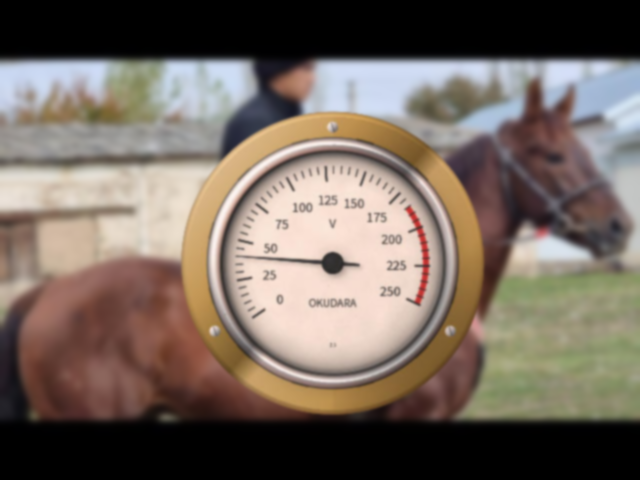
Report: 40V
